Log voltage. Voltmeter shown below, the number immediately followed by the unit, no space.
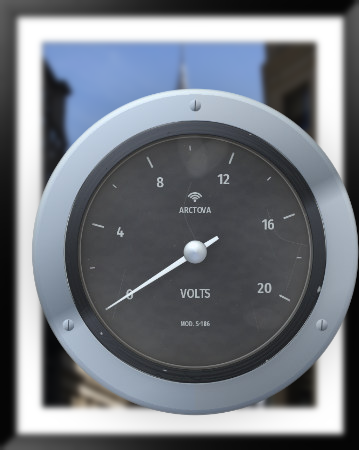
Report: 0V
